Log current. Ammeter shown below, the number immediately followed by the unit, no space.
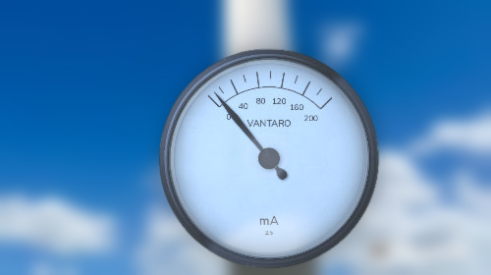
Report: 10mA
